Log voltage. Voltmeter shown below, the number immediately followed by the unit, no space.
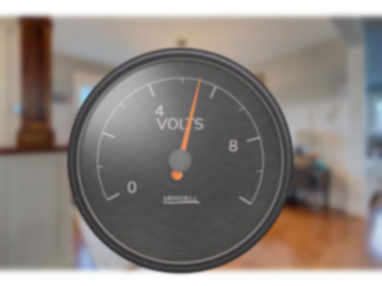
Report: 5.5V
